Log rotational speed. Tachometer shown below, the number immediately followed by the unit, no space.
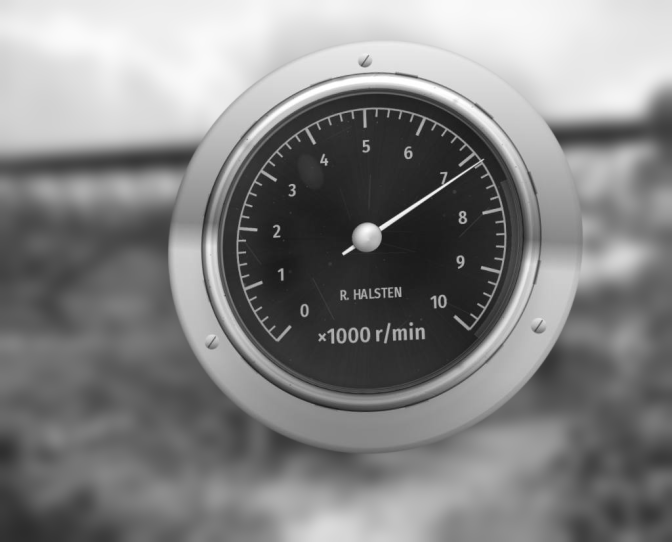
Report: 7200rpm
